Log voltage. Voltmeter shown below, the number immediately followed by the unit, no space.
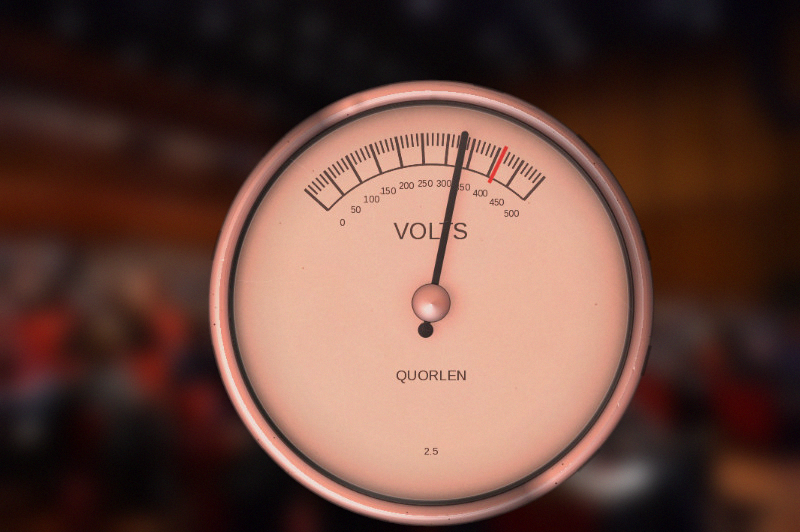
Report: 330V
